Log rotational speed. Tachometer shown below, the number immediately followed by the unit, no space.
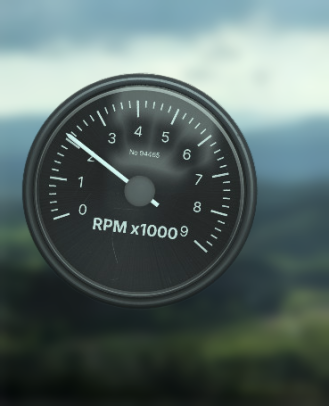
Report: 2100rpm
